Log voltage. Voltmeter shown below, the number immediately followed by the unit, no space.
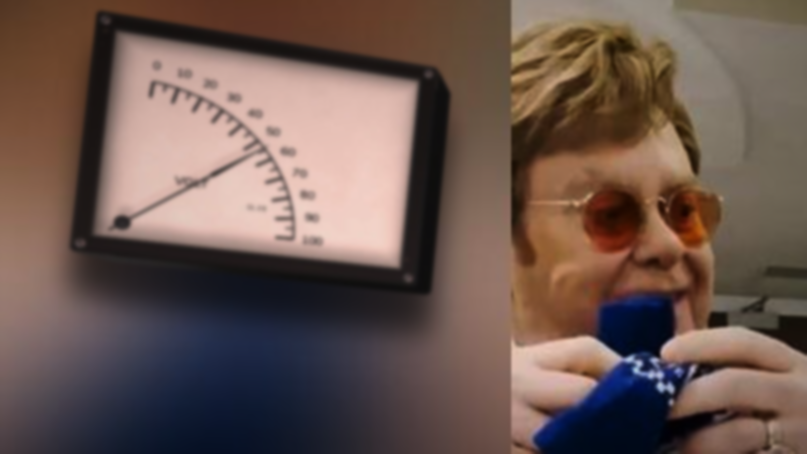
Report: 55V
